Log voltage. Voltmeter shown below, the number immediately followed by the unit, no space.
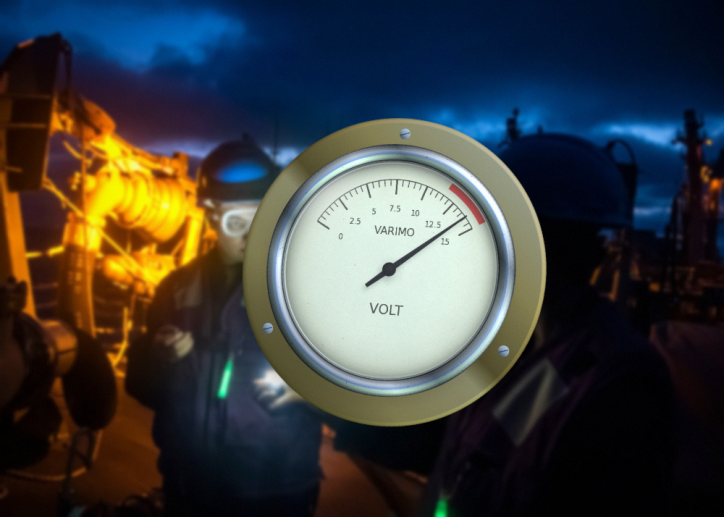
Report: 14V
